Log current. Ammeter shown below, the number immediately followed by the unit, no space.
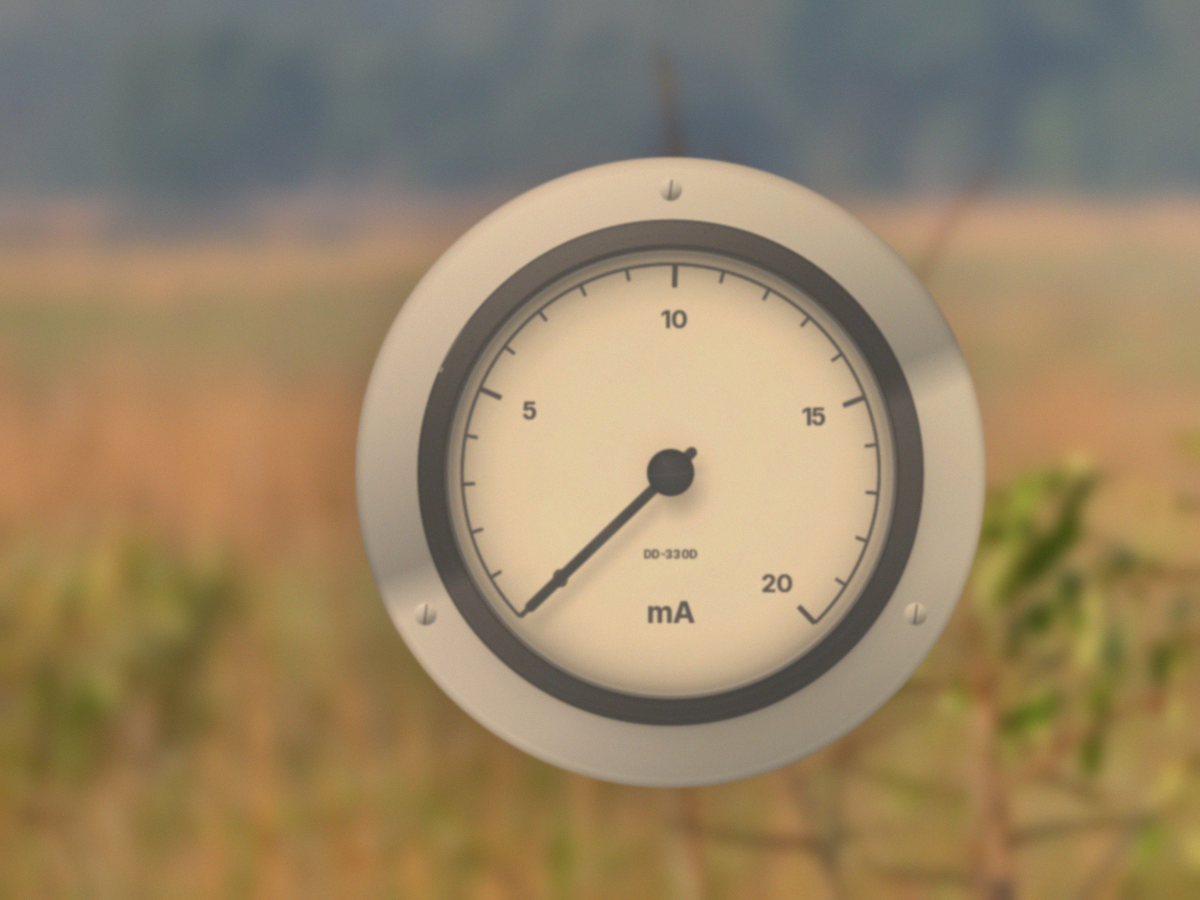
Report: 0mA
